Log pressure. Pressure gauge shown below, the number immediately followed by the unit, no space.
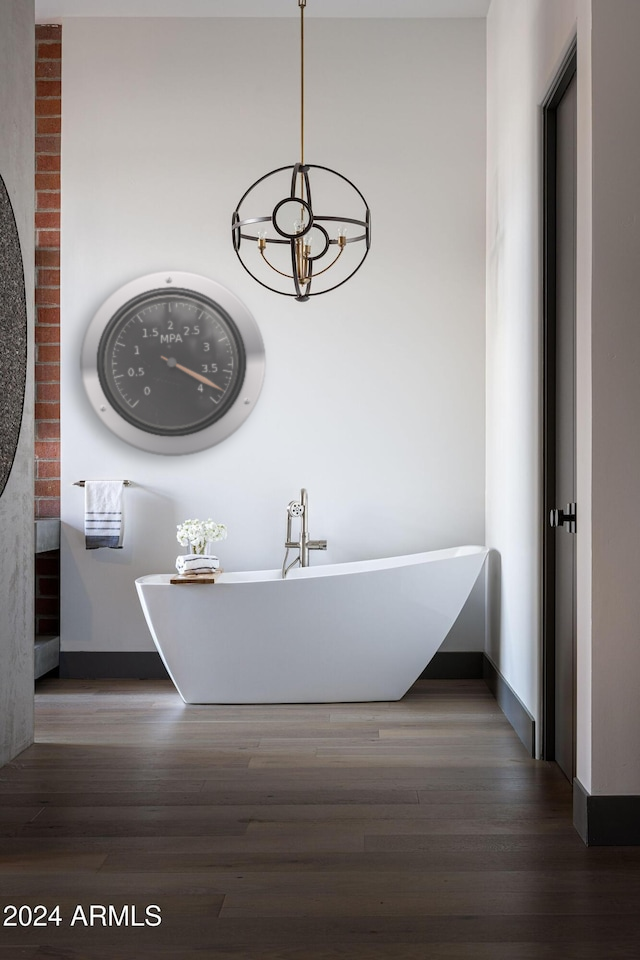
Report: 3.8MPa
